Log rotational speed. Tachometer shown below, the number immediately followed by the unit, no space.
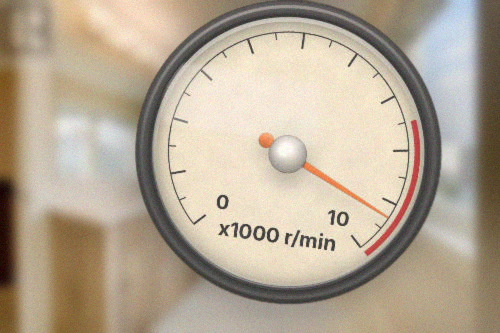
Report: 9250rpm
